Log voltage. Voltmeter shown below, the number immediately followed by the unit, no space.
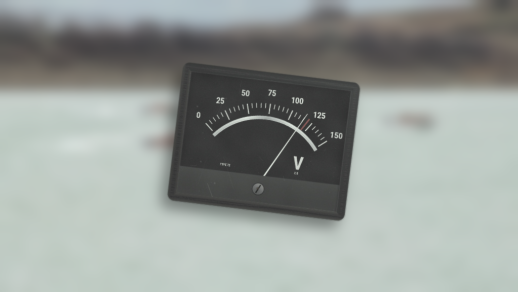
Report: 115V
